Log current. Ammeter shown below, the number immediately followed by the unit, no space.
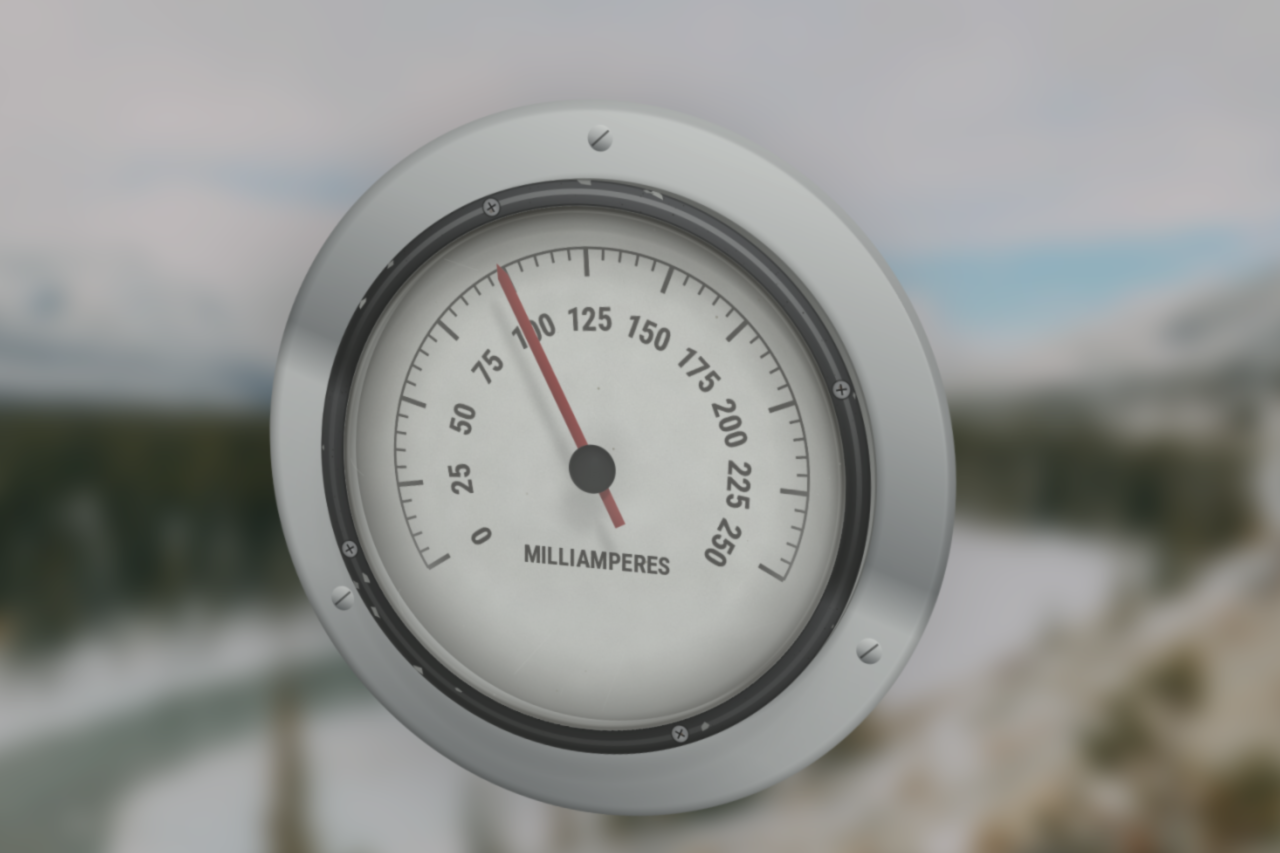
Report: 100mA
